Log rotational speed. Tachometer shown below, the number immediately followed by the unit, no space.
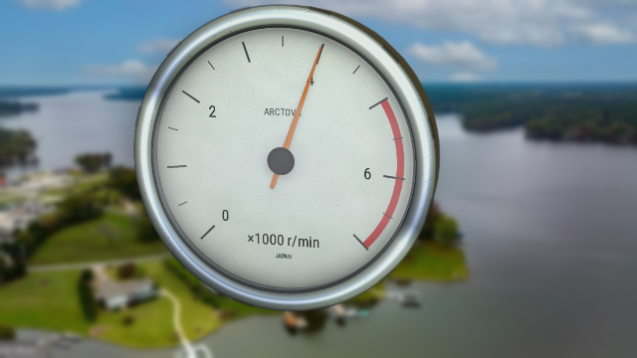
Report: 4000rpm
